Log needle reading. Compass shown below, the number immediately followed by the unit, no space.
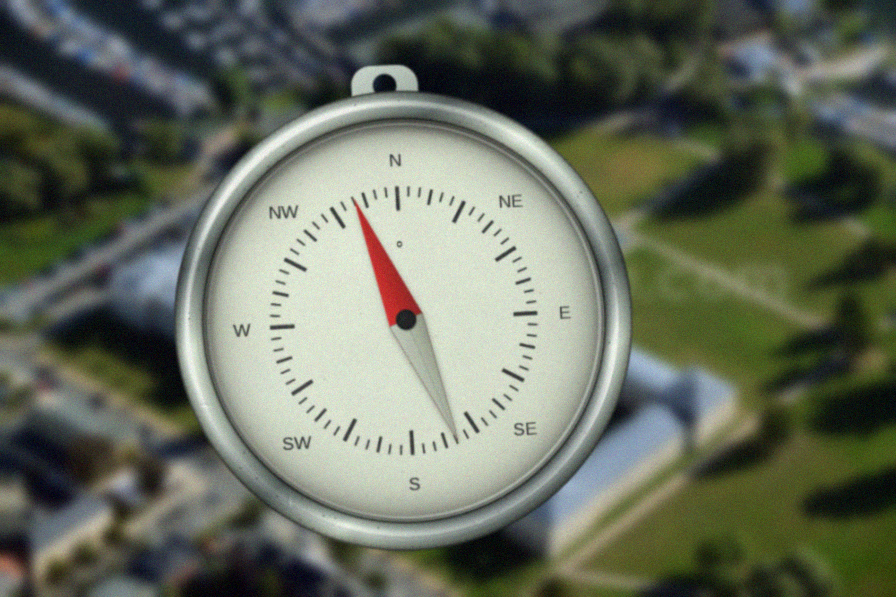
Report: 340°
